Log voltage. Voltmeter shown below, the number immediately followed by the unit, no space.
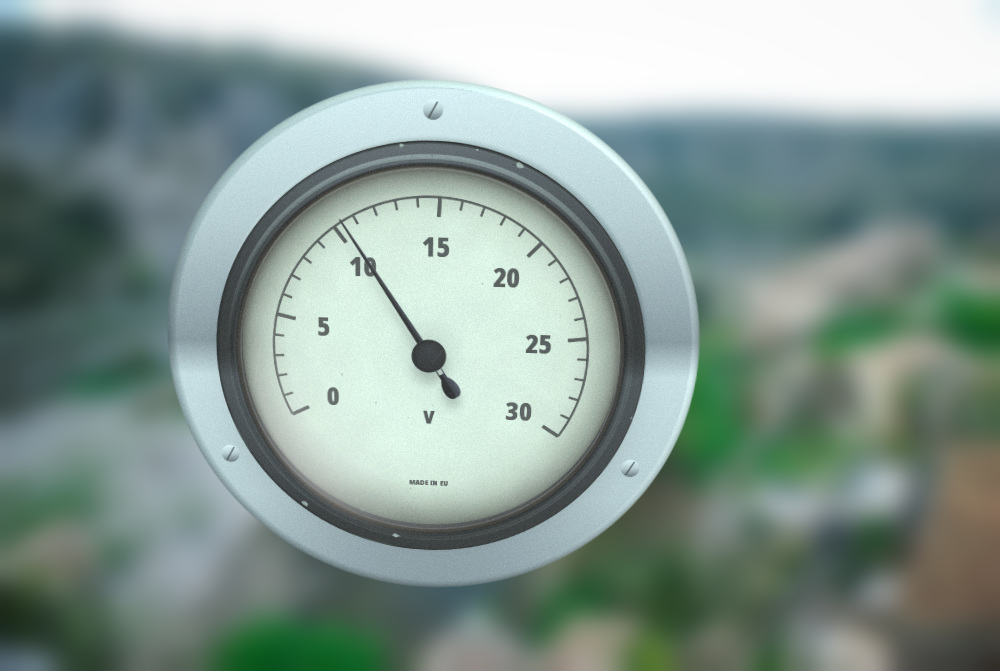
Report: 10.5V
